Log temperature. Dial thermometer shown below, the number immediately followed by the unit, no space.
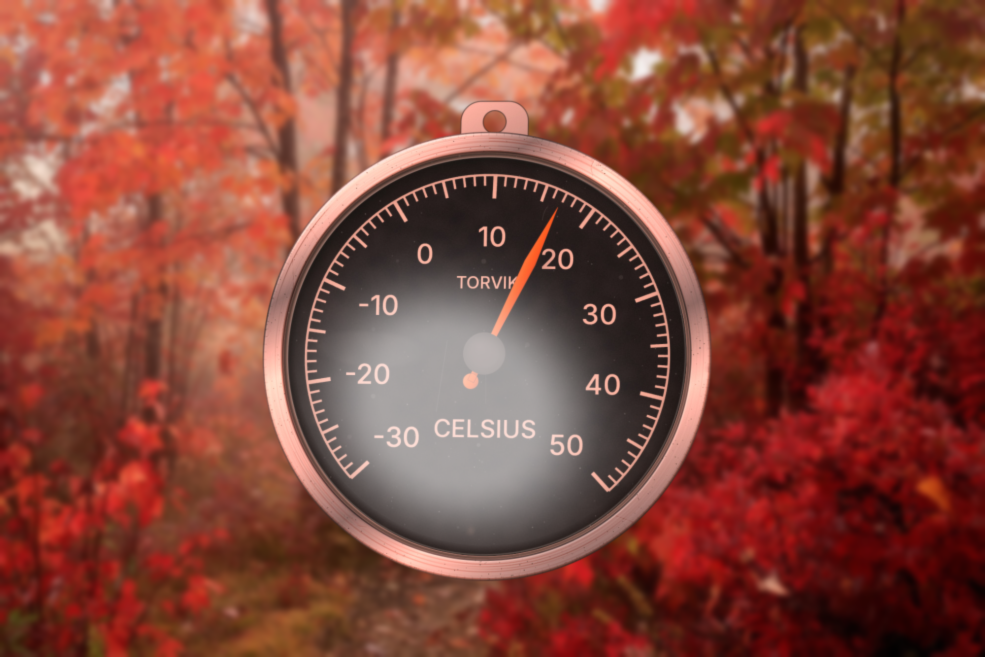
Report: 17°C
